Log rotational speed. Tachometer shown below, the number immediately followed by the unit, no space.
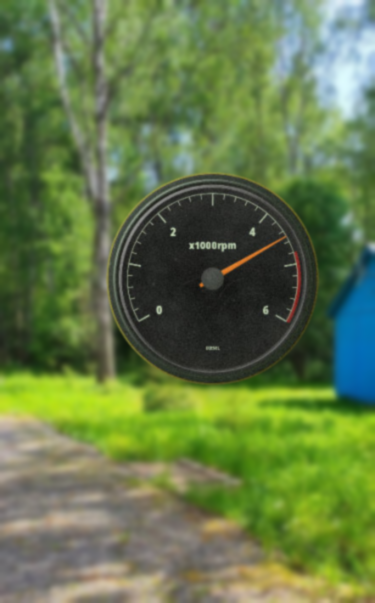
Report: 4500rpm
